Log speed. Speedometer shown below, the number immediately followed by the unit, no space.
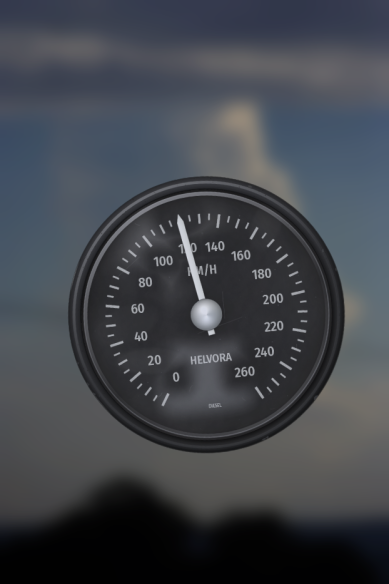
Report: 120km/h
